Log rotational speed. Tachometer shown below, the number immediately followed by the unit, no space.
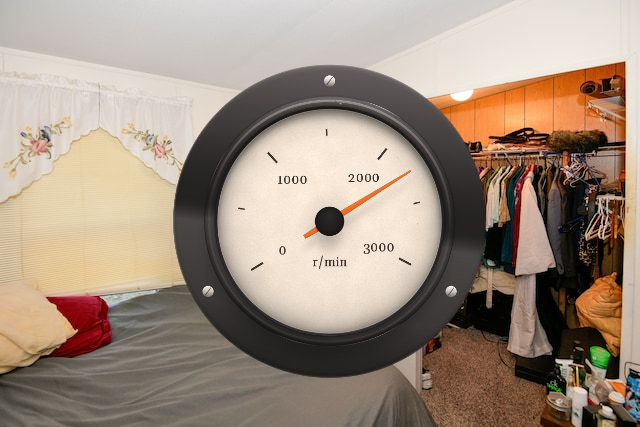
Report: 2250rpm
